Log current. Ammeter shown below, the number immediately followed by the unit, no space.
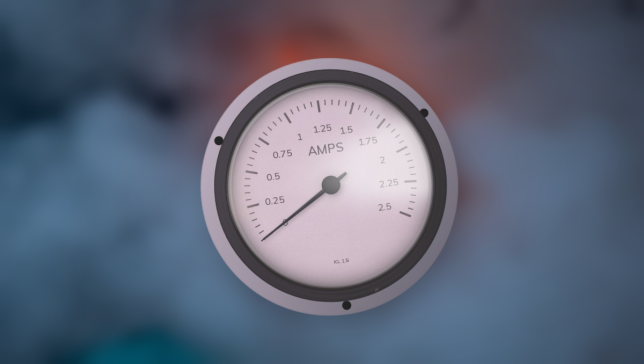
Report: 0A
